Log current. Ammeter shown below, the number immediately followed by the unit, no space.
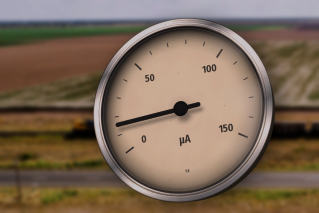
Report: 15µA
